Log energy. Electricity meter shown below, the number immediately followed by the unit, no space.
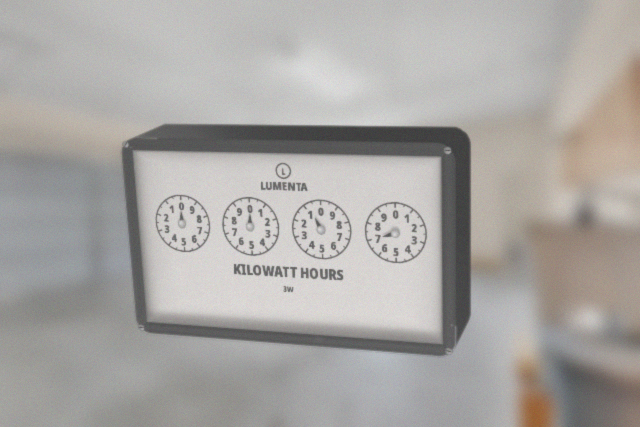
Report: 7kWh
